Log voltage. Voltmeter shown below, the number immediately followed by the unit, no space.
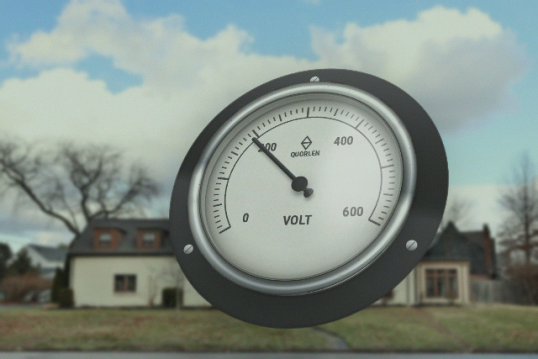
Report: 190V
